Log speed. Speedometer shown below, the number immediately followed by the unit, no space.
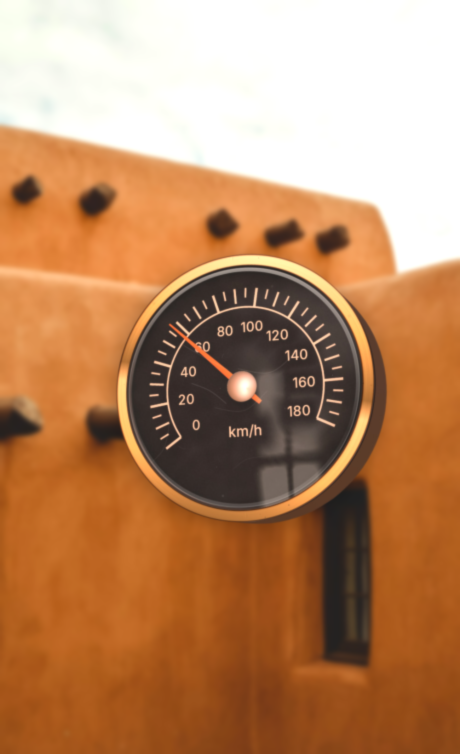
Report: 57.5km/h
